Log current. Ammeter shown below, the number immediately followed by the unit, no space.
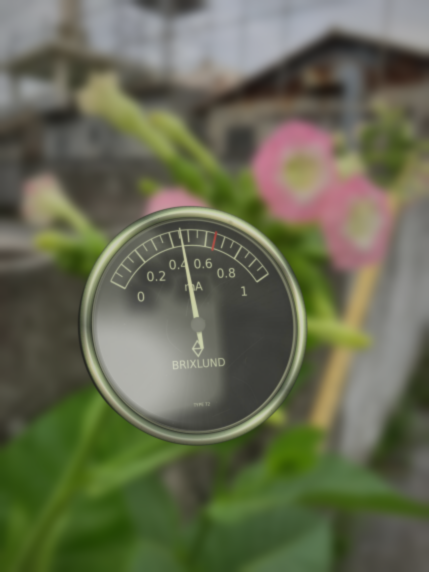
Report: 0.45mA
